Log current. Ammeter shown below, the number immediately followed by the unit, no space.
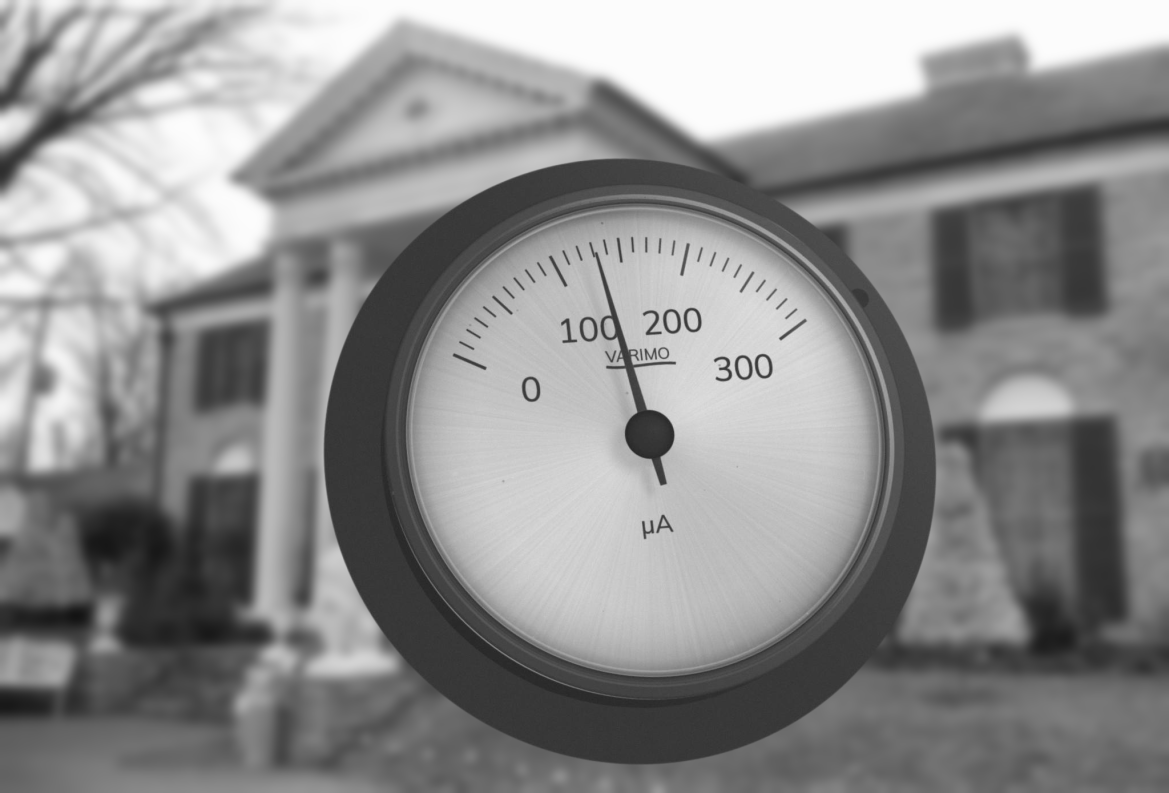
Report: 130µA
